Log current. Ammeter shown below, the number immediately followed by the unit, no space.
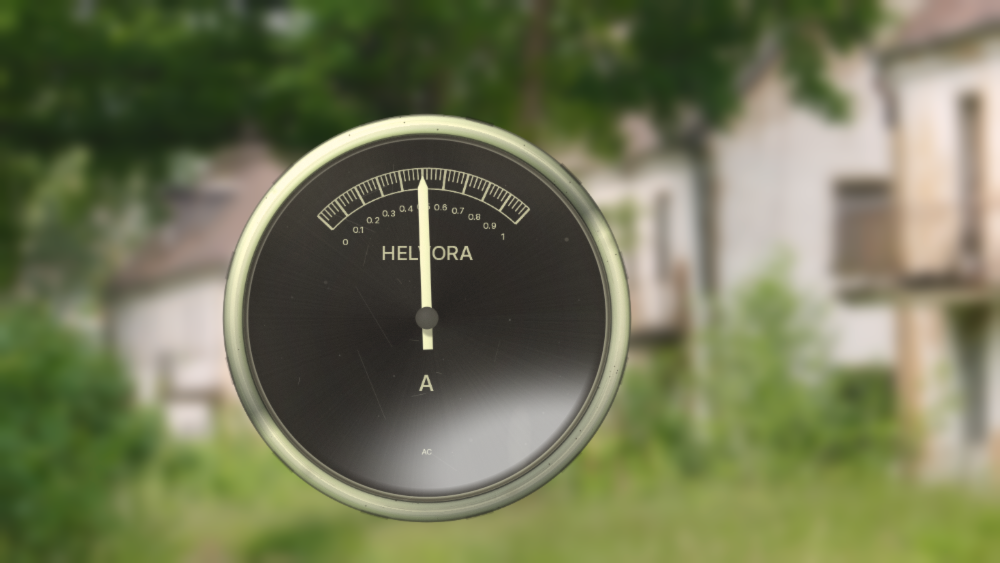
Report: 0.5A
